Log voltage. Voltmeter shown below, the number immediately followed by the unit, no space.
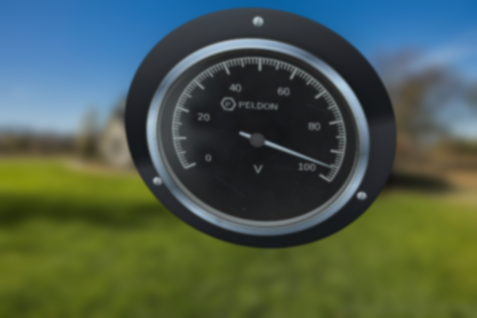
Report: 95V
